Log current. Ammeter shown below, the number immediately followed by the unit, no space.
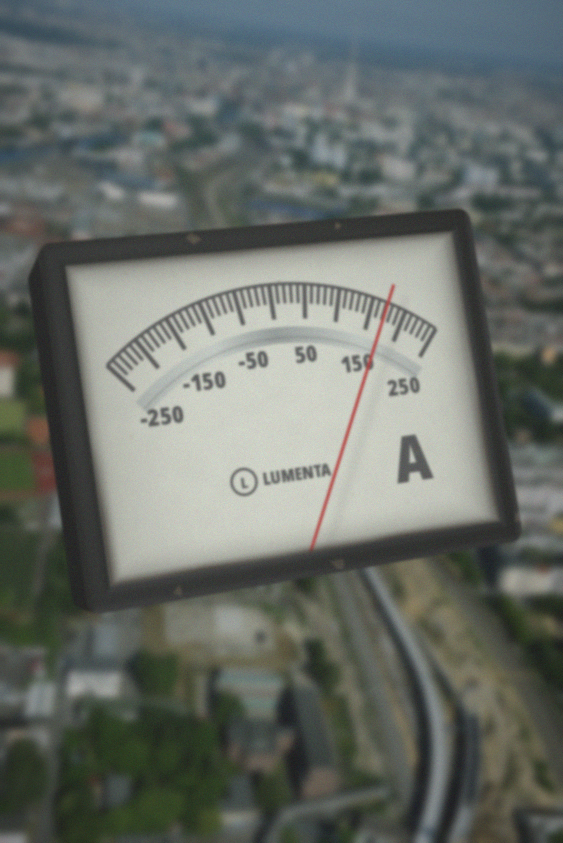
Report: 170A
